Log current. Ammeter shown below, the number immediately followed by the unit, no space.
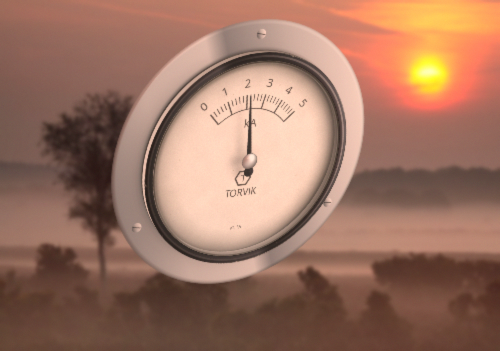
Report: 2kA
